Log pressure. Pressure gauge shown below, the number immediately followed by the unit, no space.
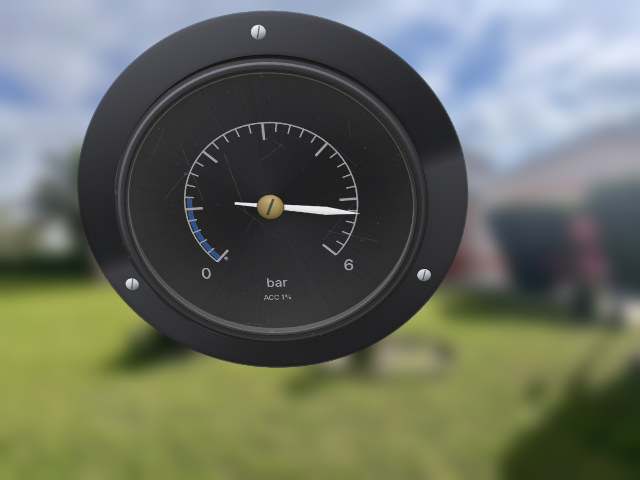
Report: 5.2bar
